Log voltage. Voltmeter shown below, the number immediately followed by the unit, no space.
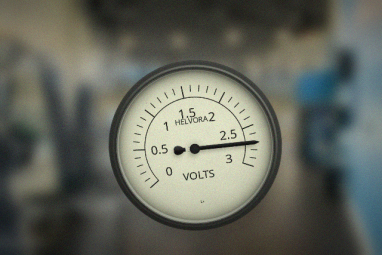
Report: 2.7V
